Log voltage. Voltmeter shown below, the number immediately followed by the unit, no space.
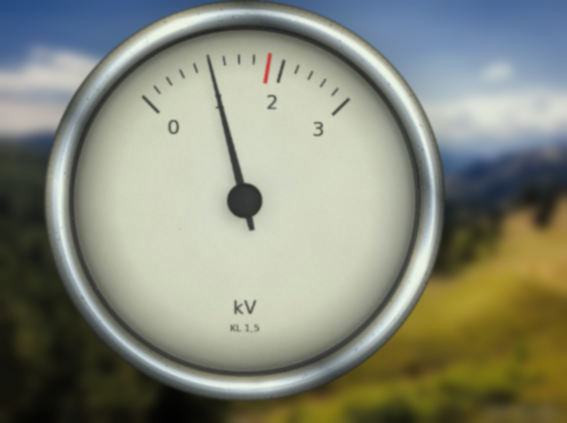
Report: 1kV
